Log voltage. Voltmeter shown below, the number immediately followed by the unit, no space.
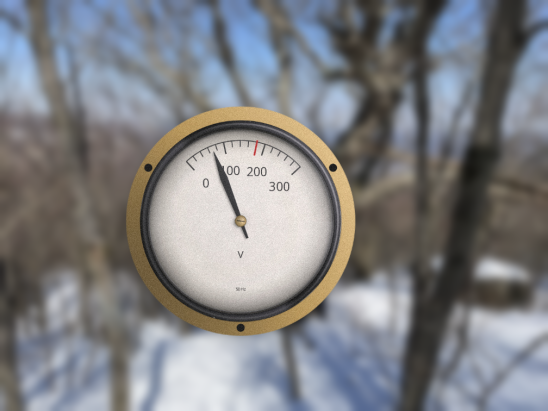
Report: 70V
